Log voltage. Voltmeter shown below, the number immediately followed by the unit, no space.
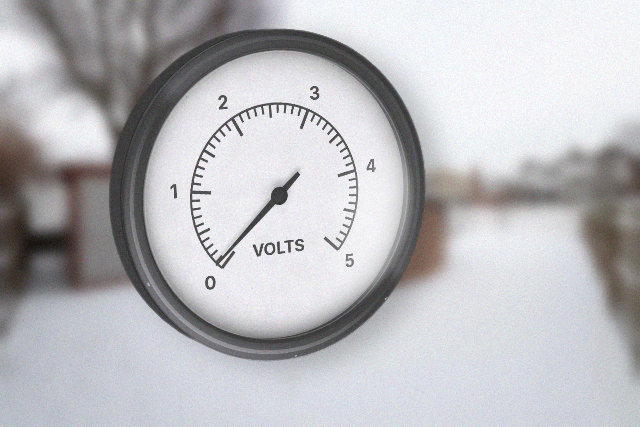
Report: 0.1V
